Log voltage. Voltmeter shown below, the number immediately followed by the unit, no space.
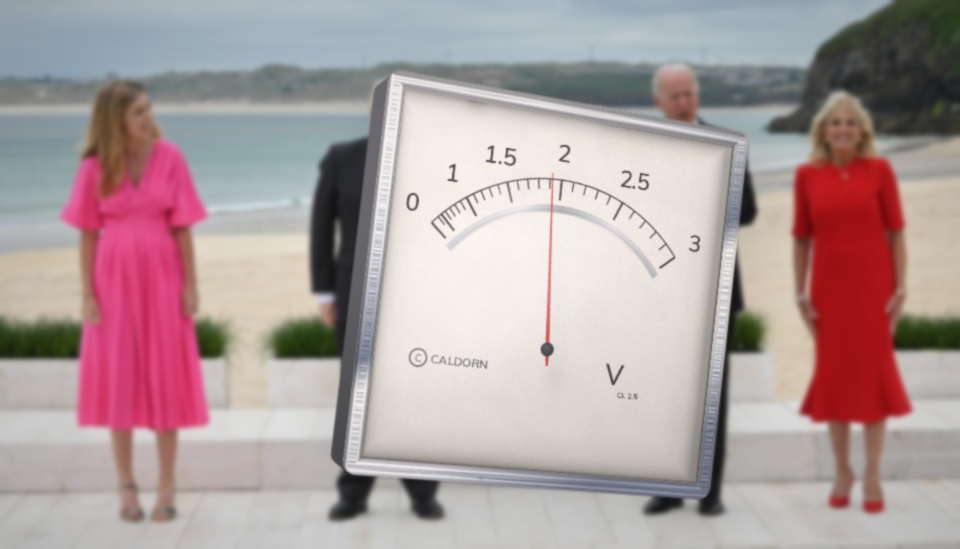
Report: 1.9V
